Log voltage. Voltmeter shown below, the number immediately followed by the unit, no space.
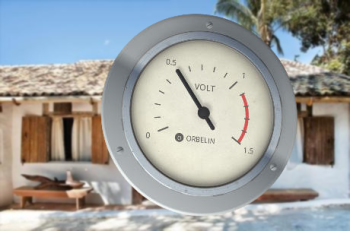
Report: 0.5V
